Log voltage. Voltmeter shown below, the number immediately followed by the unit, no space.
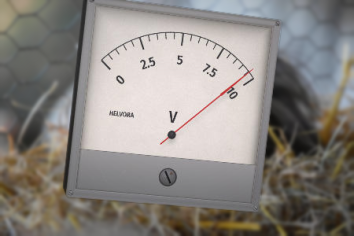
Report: 9.5V
